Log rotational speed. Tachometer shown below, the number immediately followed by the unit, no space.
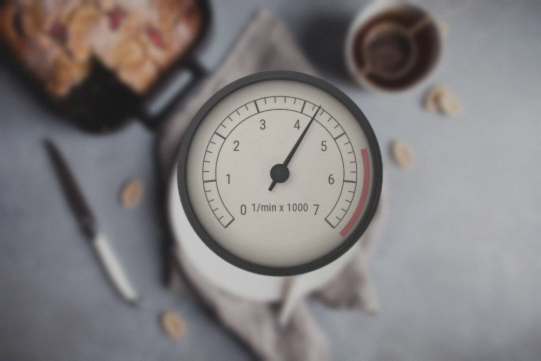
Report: 4300rpm
